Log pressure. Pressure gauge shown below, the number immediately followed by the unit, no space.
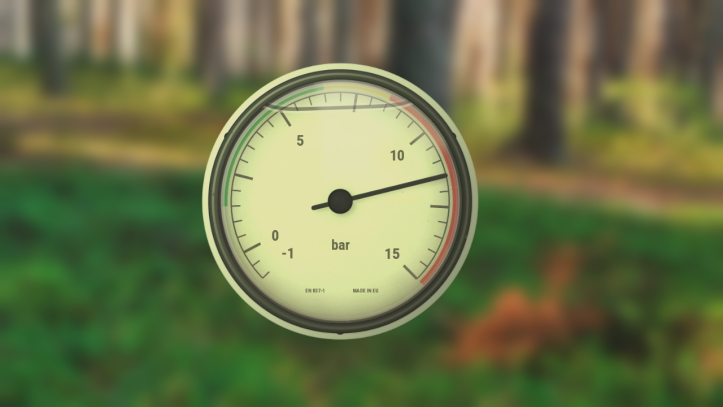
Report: 11.5bar
